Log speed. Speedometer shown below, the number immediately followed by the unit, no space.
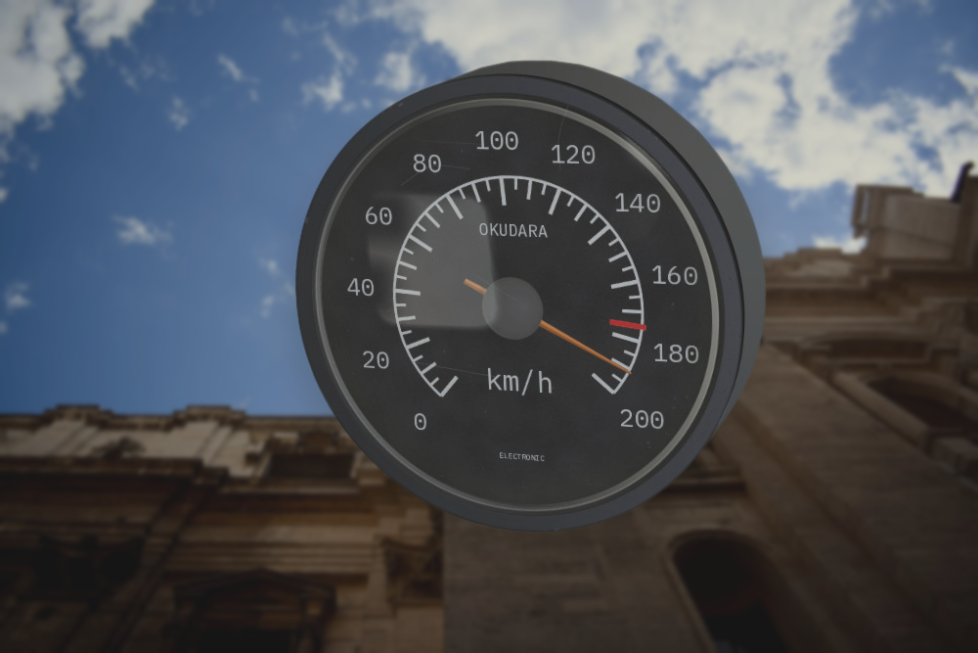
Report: 190km/h
